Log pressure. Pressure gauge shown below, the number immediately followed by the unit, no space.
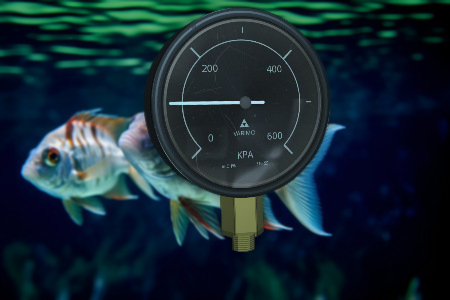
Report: 100kPa
